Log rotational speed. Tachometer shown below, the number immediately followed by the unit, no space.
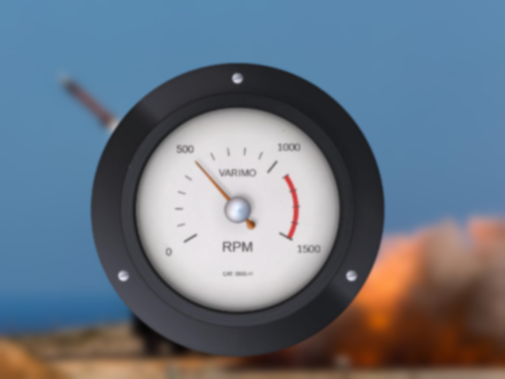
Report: 500rpm
